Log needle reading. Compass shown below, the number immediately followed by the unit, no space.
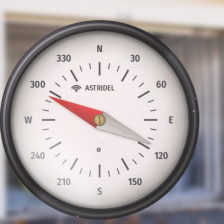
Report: 295°
